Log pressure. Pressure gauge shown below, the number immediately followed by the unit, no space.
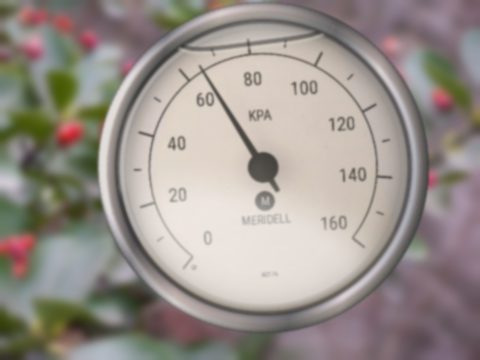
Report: 65kPa
